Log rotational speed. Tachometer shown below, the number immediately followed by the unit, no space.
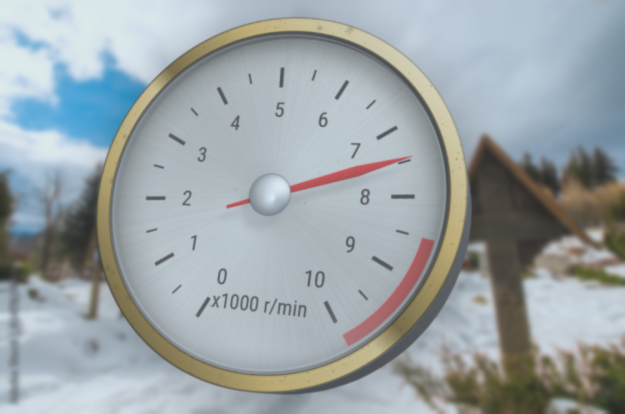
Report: 7500rpm
